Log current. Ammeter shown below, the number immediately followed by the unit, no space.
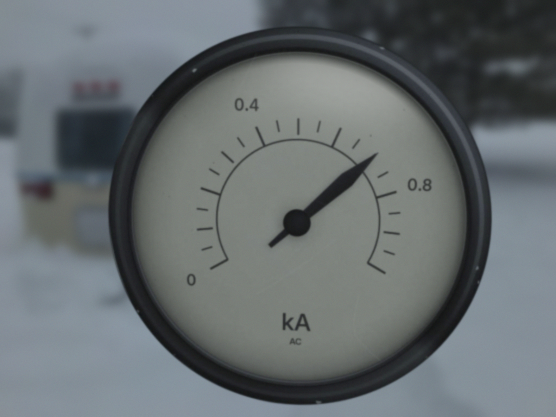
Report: 0.7kA
